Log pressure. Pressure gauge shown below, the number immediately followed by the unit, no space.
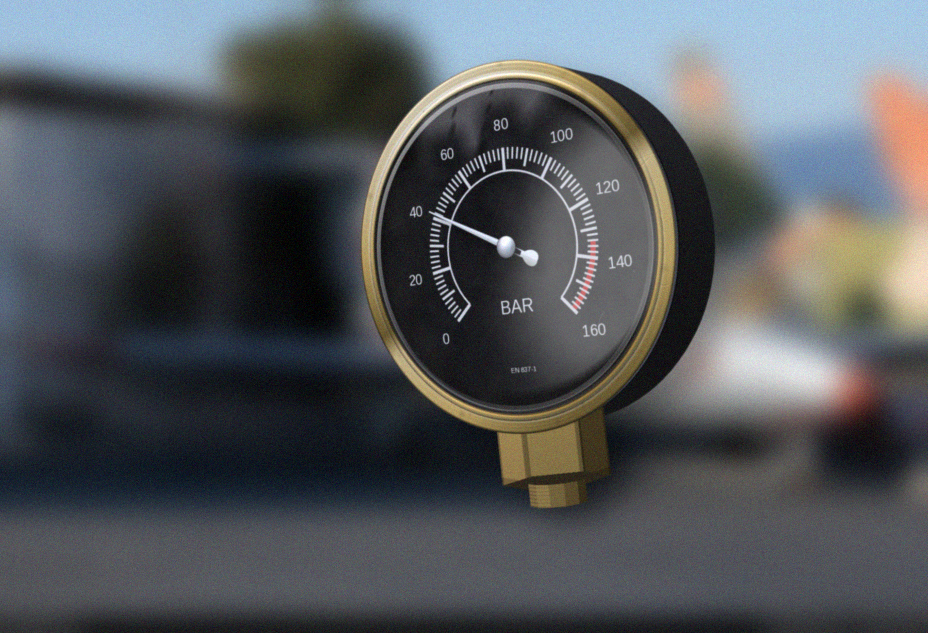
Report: 42bar
